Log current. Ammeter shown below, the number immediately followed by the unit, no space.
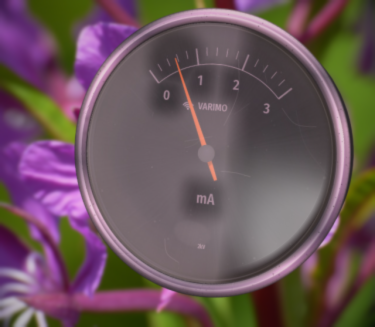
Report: 0.6mA
